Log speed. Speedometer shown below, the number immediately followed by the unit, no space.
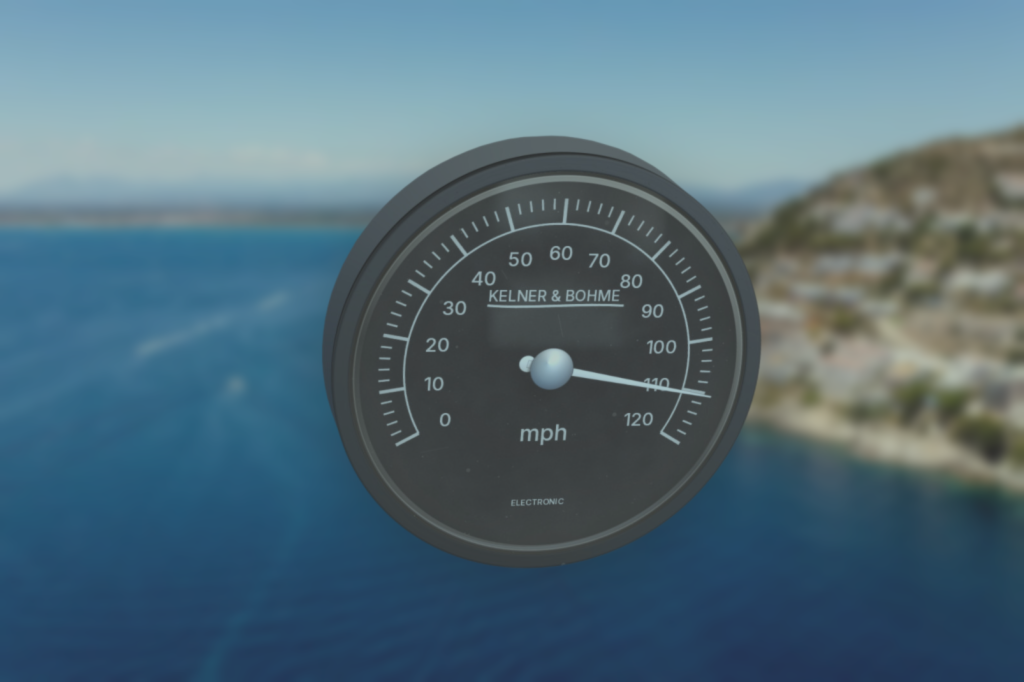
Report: 110mph
